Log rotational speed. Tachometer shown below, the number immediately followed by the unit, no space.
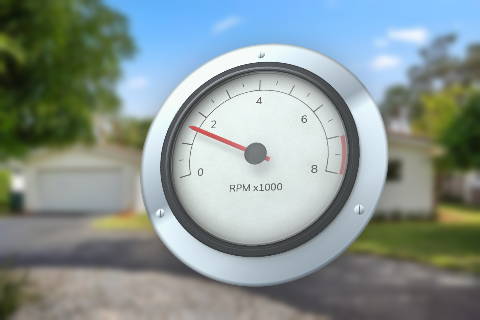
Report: 1500rpm
